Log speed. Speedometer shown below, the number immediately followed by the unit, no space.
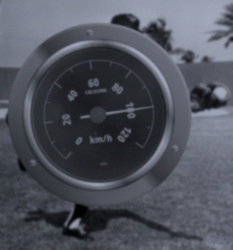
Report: 100km/h
